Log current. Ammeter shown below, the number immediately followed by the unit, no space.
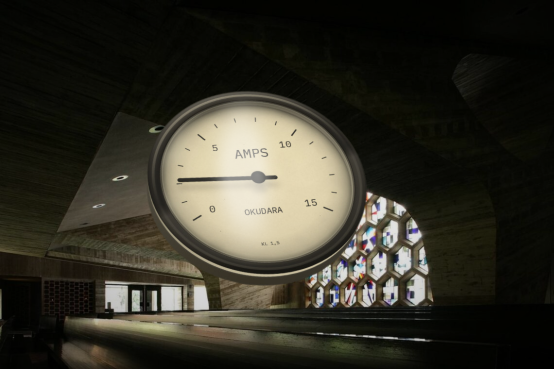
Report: 2A
